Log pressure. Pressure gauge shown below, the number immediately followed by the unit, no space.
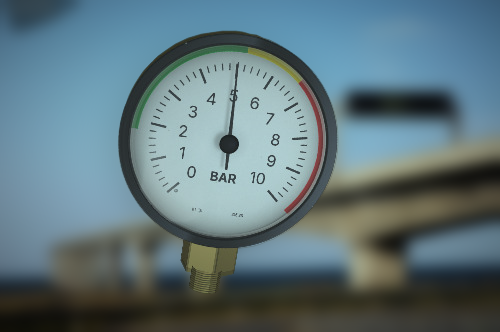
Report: 5bar
